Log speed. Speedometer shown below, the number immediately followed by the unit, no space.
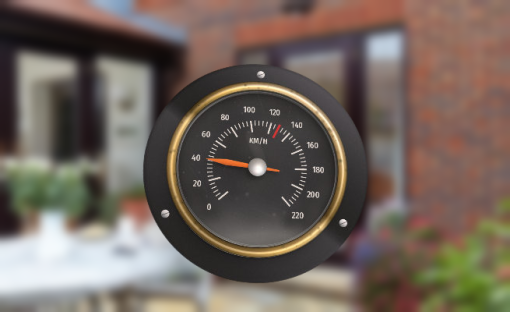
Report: 40km/h
